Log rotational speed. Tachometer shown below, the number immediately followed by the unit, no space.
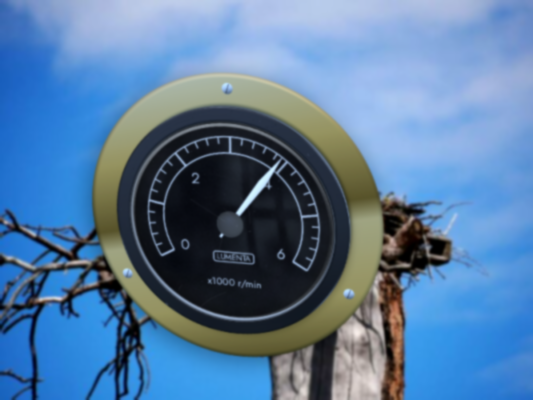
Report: 3900rpm
